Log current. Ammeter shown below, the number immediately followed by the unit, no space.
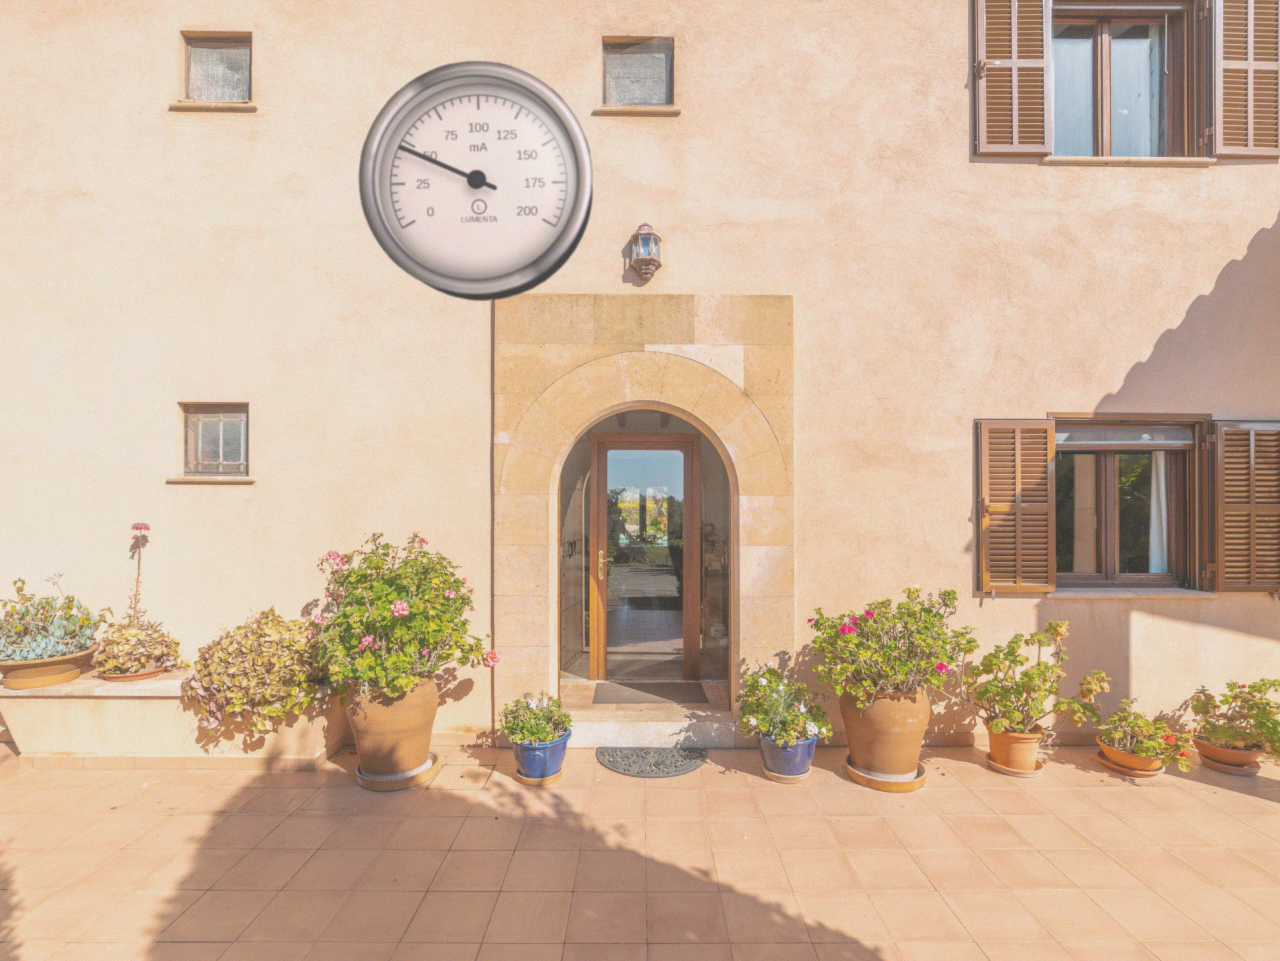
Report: 45mA
